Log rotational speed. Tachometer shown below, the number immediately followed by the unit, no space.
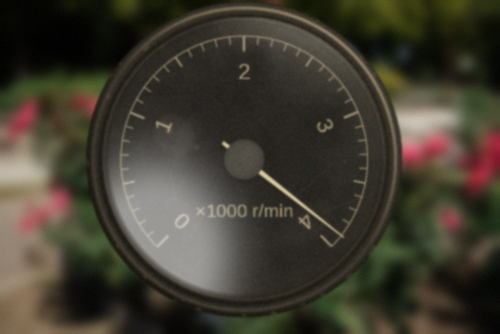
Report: 3900rpm
